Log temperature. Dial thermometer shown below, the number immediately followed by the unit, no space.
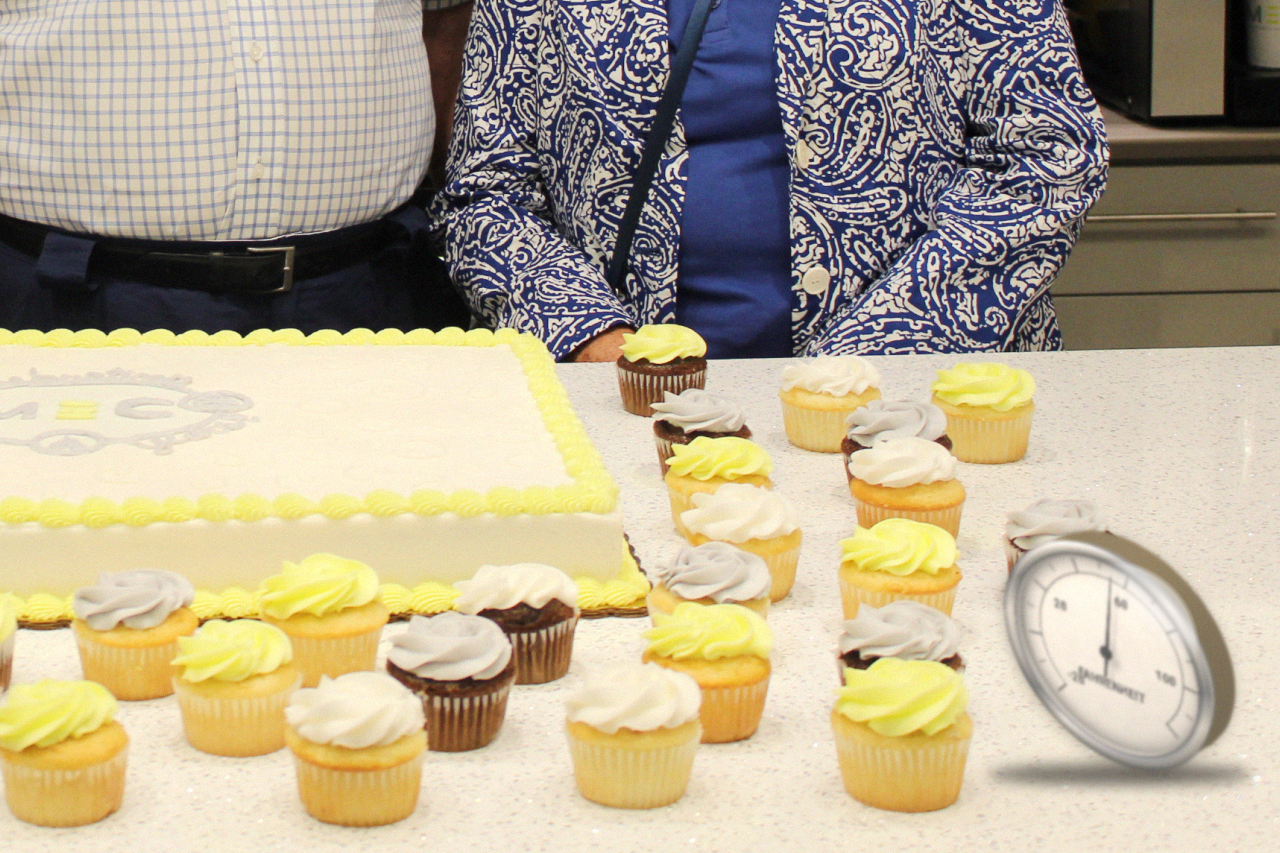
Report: 55°F
